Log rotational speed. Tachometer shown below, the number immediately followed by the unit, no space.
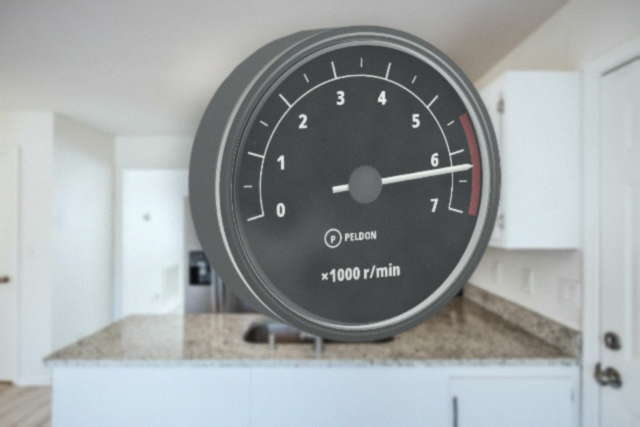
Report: 6250rpm
